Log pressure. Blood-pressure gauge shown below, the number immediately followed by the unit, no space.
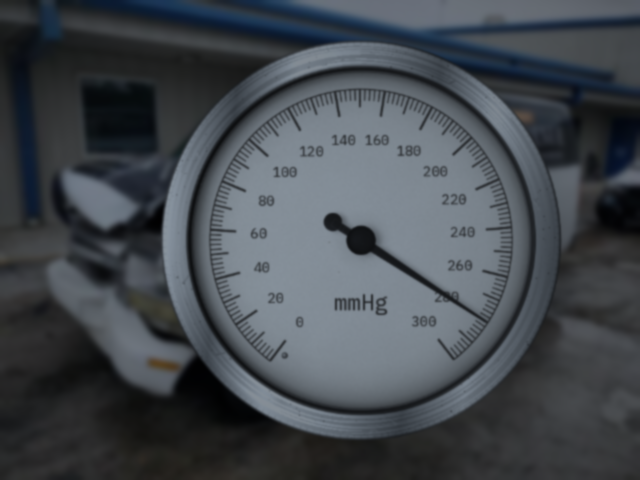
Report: 280mmHg
